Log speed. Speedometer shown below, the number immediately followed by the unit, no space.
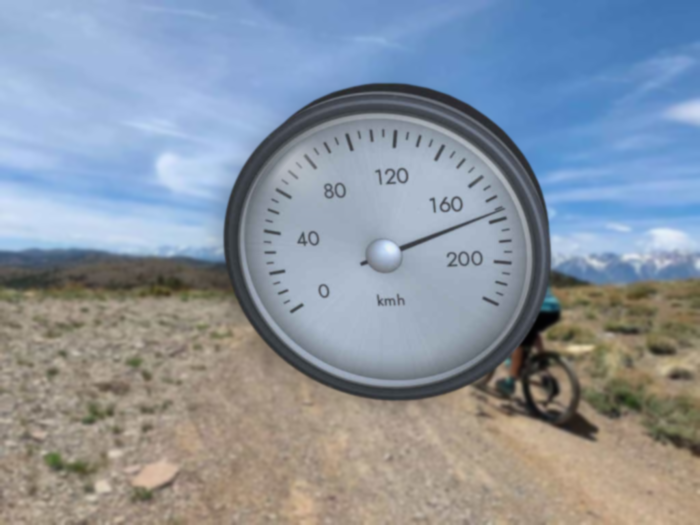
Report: 175km/h
